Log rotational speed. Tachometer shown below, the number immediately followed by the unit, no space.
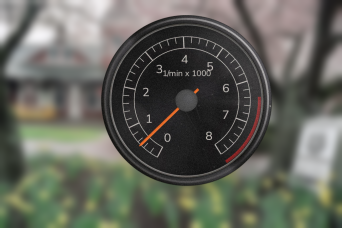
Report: 500rpm
